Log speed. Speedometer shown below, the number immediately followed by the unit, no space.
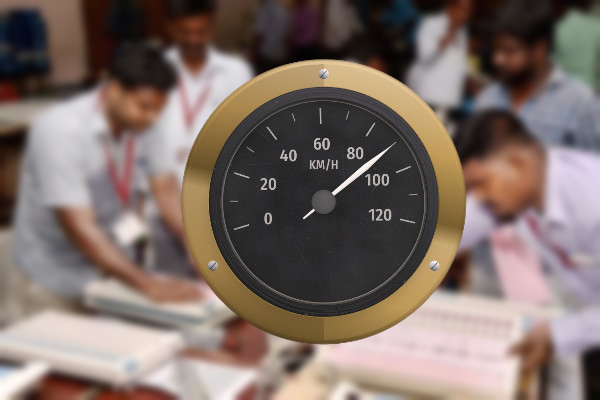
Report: 90km/h
